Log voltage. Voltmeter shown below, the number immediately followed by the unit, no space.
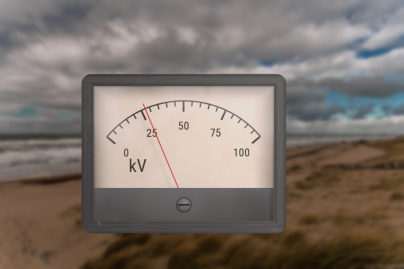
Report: 27.5kV
